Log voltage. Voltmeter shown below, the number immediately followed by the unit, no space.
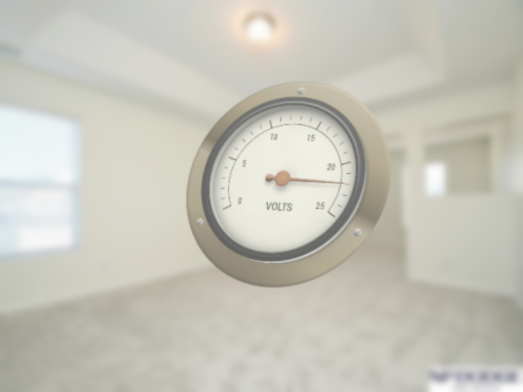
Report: 22V
